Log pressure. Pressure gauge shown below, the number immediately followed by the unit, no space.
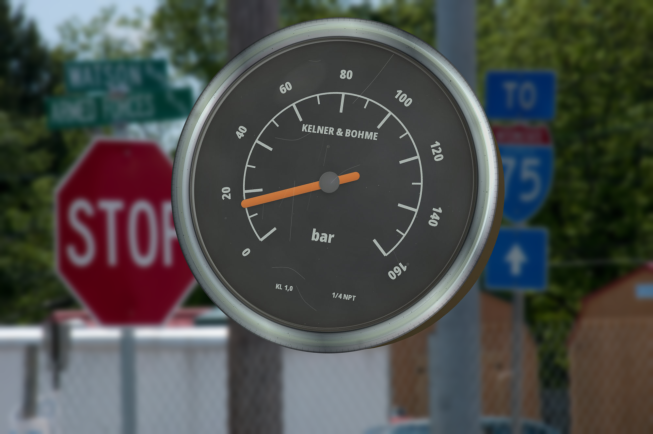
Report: 15bar
